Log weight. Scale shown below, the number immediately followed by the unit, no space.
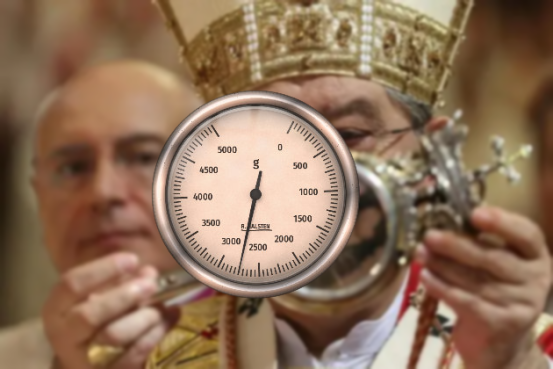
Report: 2750g
